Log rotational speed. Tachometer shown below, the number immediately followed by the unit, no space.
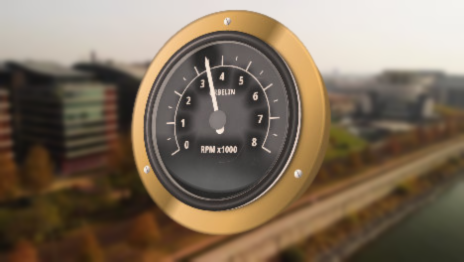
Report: 3500rpm
